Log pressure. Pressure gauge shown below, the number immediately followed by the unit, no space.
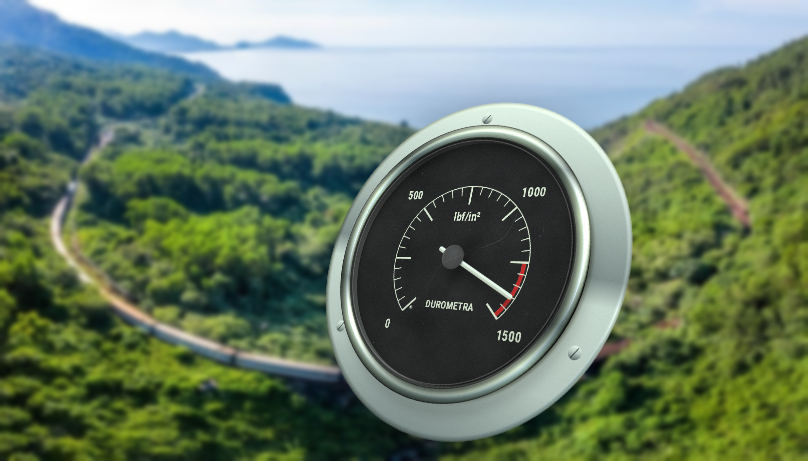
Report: 1400psi
